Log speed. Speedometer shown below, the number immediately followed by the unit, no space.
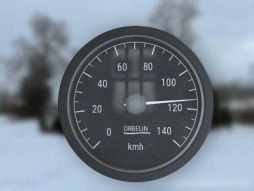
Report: 115km/h
